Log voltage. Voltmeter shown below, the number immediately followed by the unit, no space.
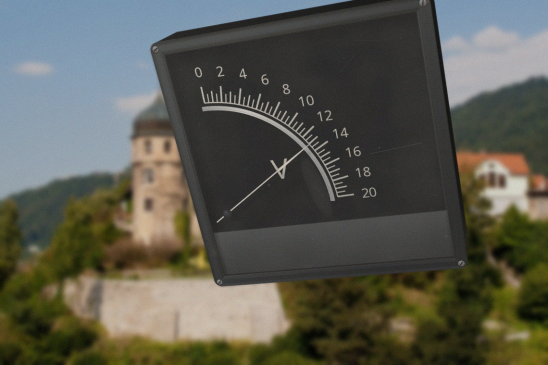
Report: 13V
